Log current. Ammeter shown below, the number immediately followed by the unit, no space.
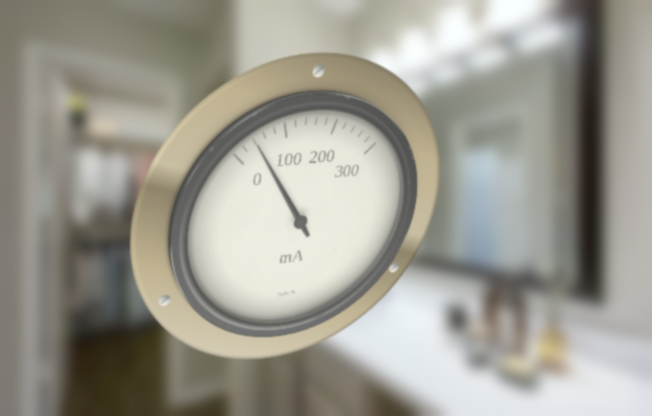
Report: 40mA
